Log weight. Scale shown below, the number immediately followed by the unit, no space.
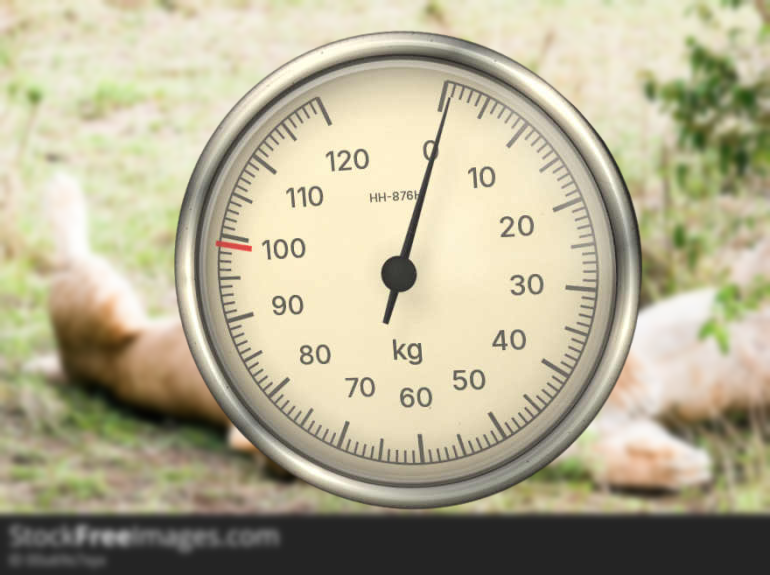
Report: 1kg
